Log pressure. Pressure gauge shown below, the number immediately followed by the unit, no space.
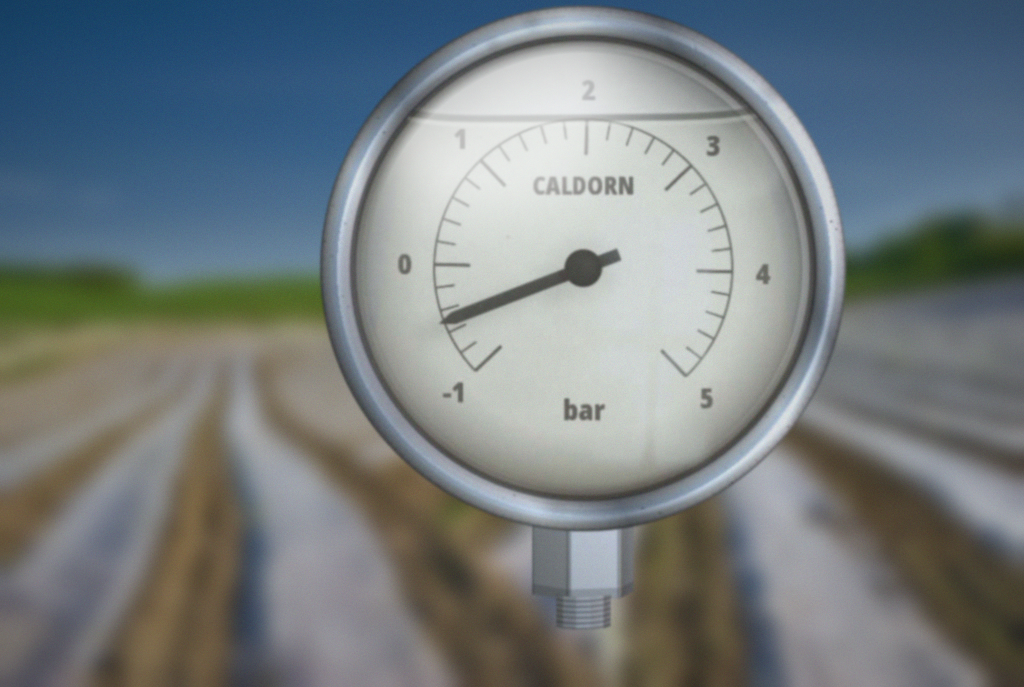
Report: -0.5bar
